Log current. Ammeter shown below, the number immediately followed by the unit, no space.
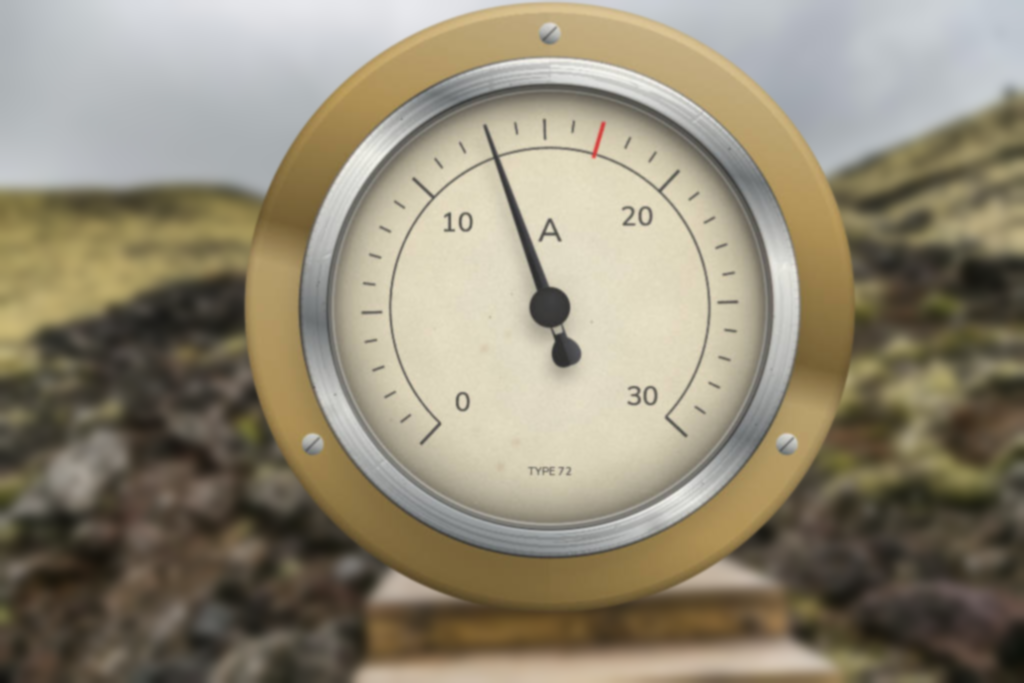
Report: 13A
